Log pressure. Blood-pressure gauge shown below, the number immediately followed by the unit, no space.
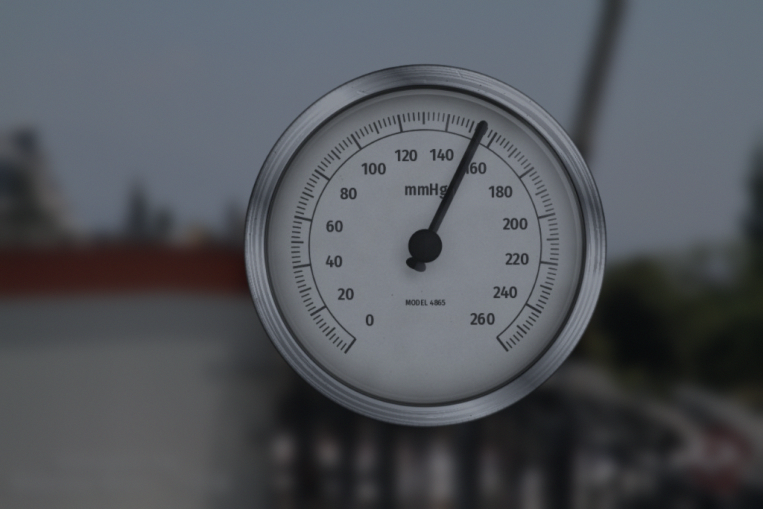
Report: 154mmHg
